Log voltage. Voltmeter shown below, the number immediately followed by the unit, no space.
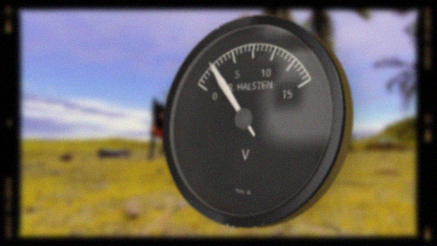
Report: 2.5V
